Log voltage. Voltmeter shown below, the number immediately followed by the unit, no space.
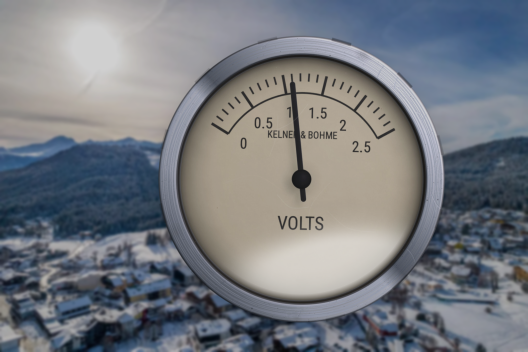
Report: 1.1V
